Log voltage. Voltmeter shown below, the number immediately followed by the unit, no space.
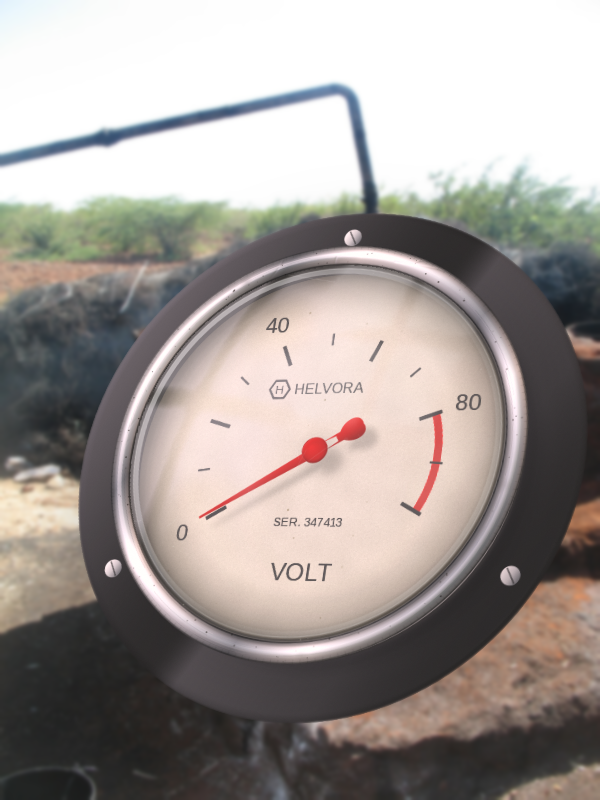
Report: 0V
